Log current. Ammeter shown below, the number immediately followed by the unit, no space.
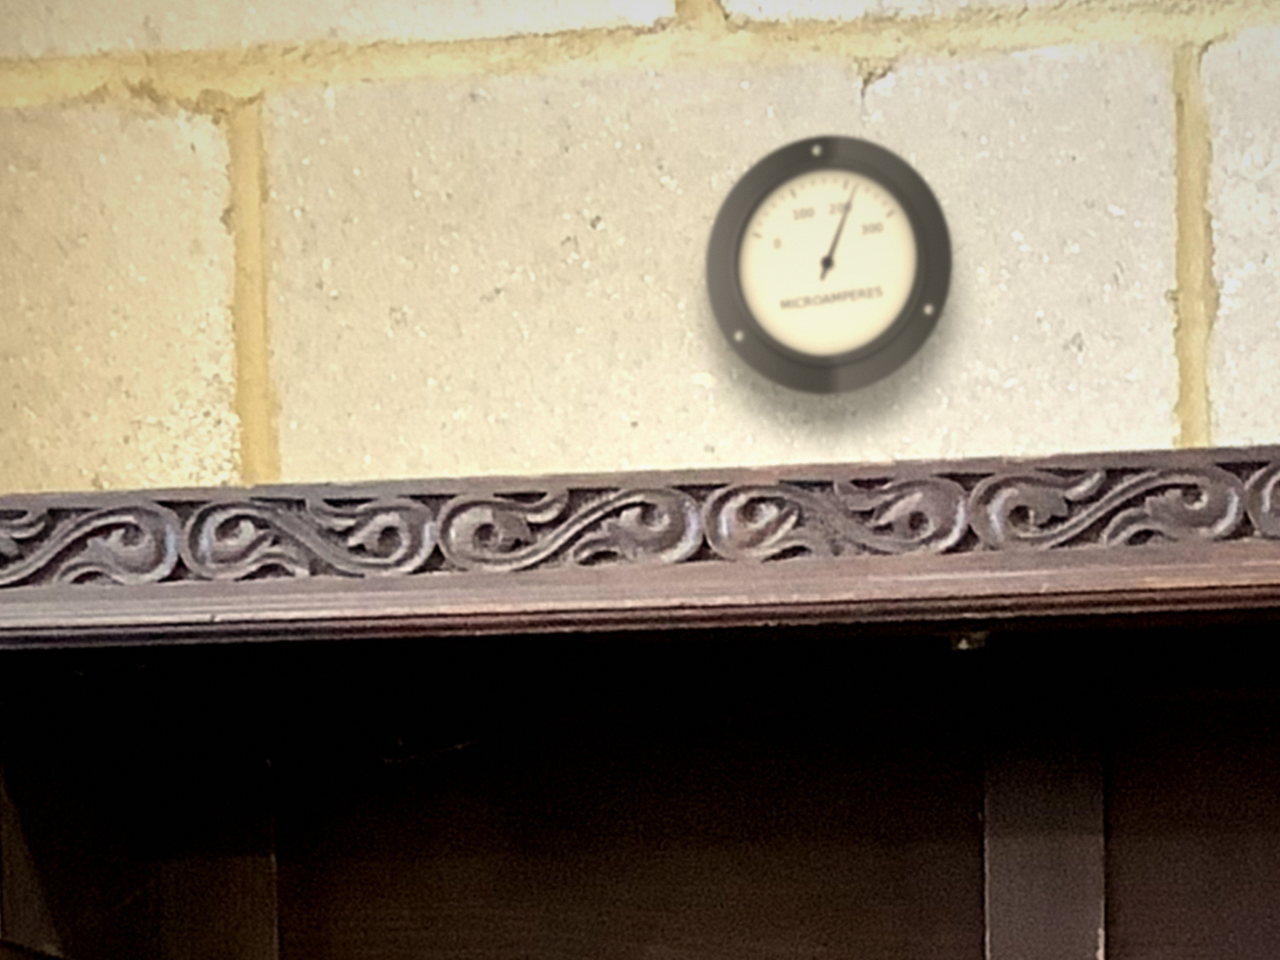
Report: 220µA
